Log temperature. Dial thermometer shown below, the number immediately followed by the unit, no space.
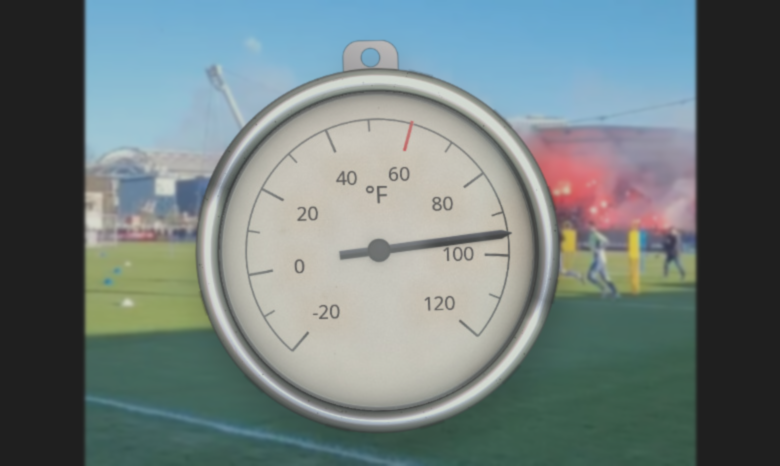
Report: 95°F
